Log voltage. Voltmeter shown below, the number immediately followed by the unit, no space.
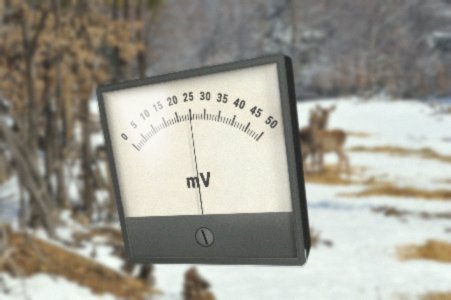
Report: 25mV
